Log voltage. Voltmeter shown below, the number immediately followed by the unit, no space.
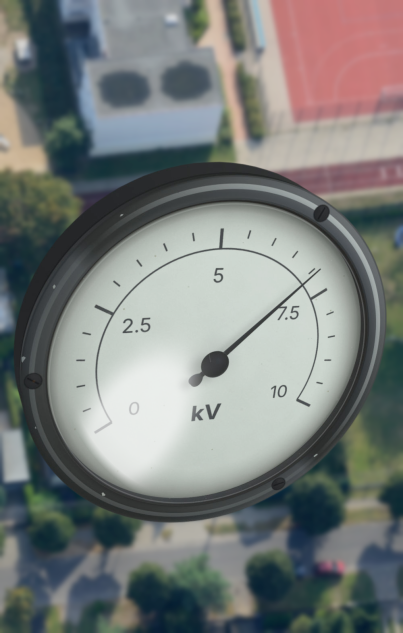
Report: 7kV
